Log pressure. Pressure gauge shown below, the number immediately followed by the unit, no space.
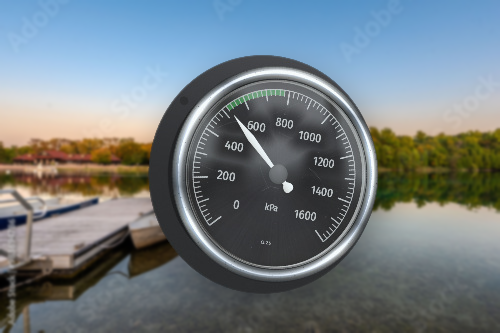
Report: 520kPa
